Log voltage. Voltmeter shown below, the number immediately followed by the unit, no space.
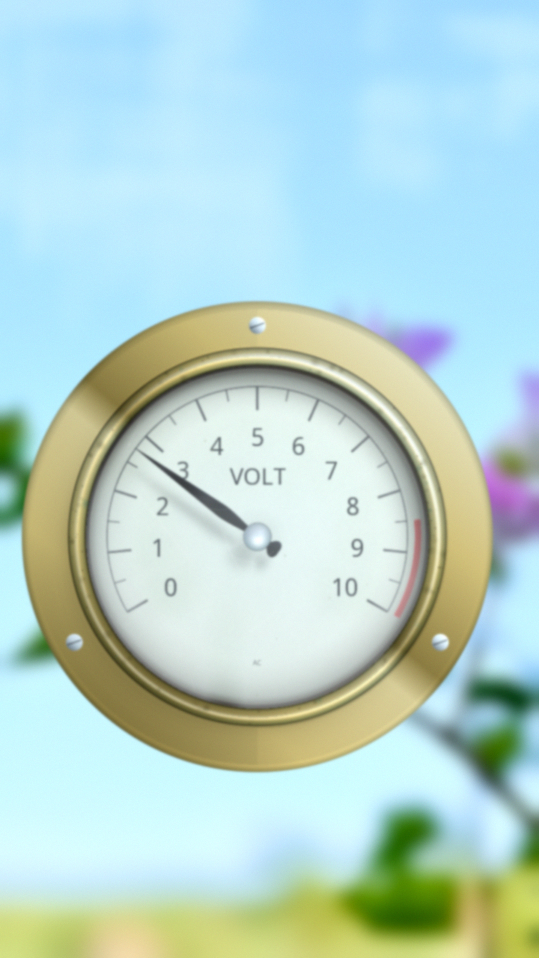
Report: 2.75V
